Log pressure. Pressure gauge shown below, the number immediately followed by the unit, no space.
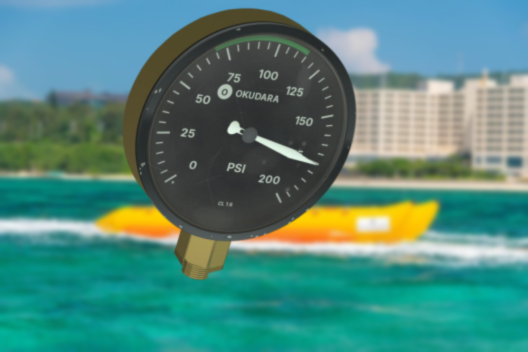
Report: 175psi
